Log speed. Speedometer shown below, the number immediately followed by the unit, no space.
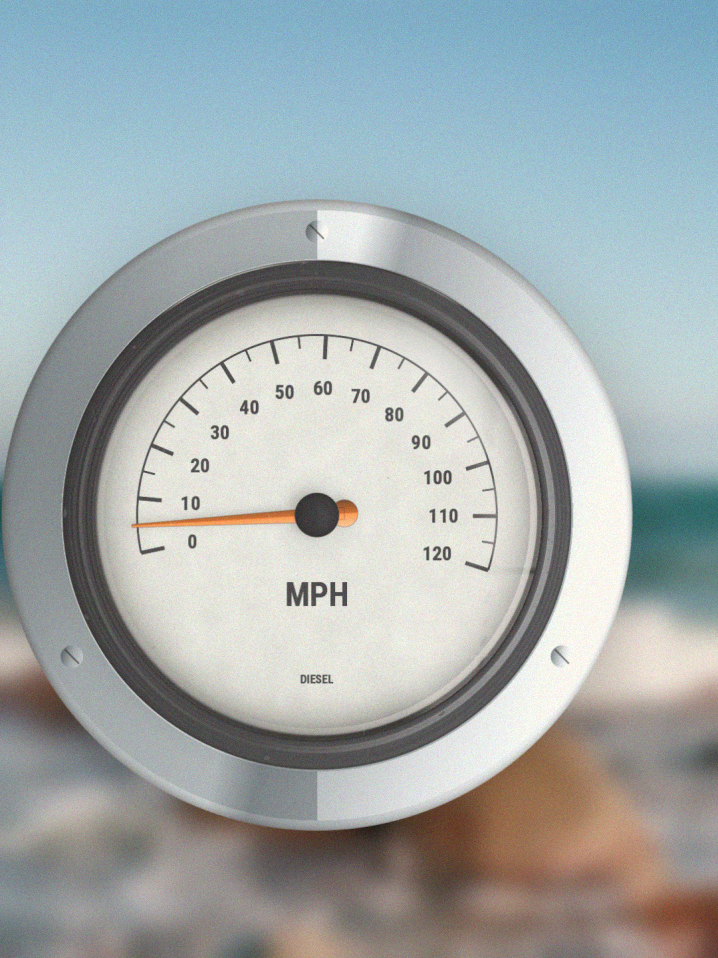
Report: 5mph
